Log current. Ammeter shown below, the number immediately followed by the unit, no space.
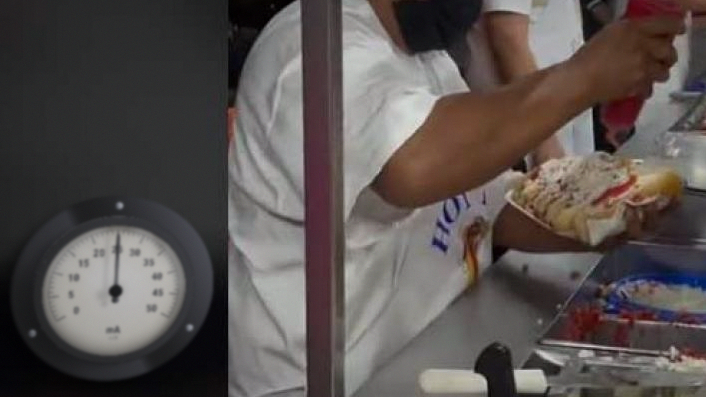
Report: 25mA
